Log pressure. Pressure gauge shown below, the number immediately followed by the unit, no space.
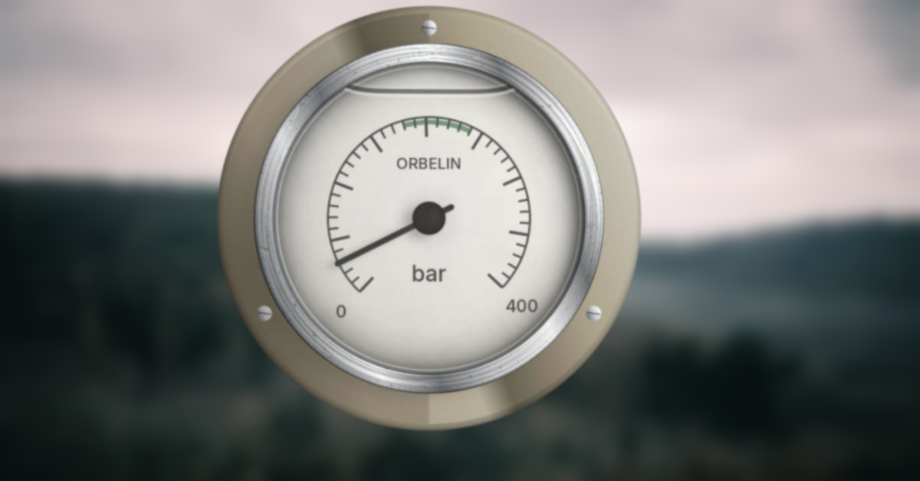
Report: 30bar
